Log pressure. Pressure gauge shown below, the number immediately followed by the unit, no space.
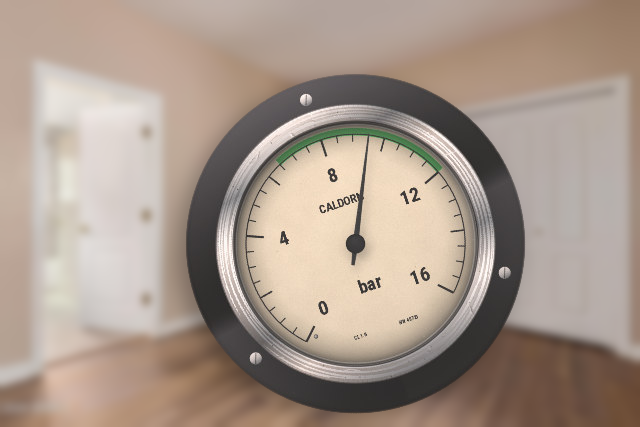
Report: 9.5bar
